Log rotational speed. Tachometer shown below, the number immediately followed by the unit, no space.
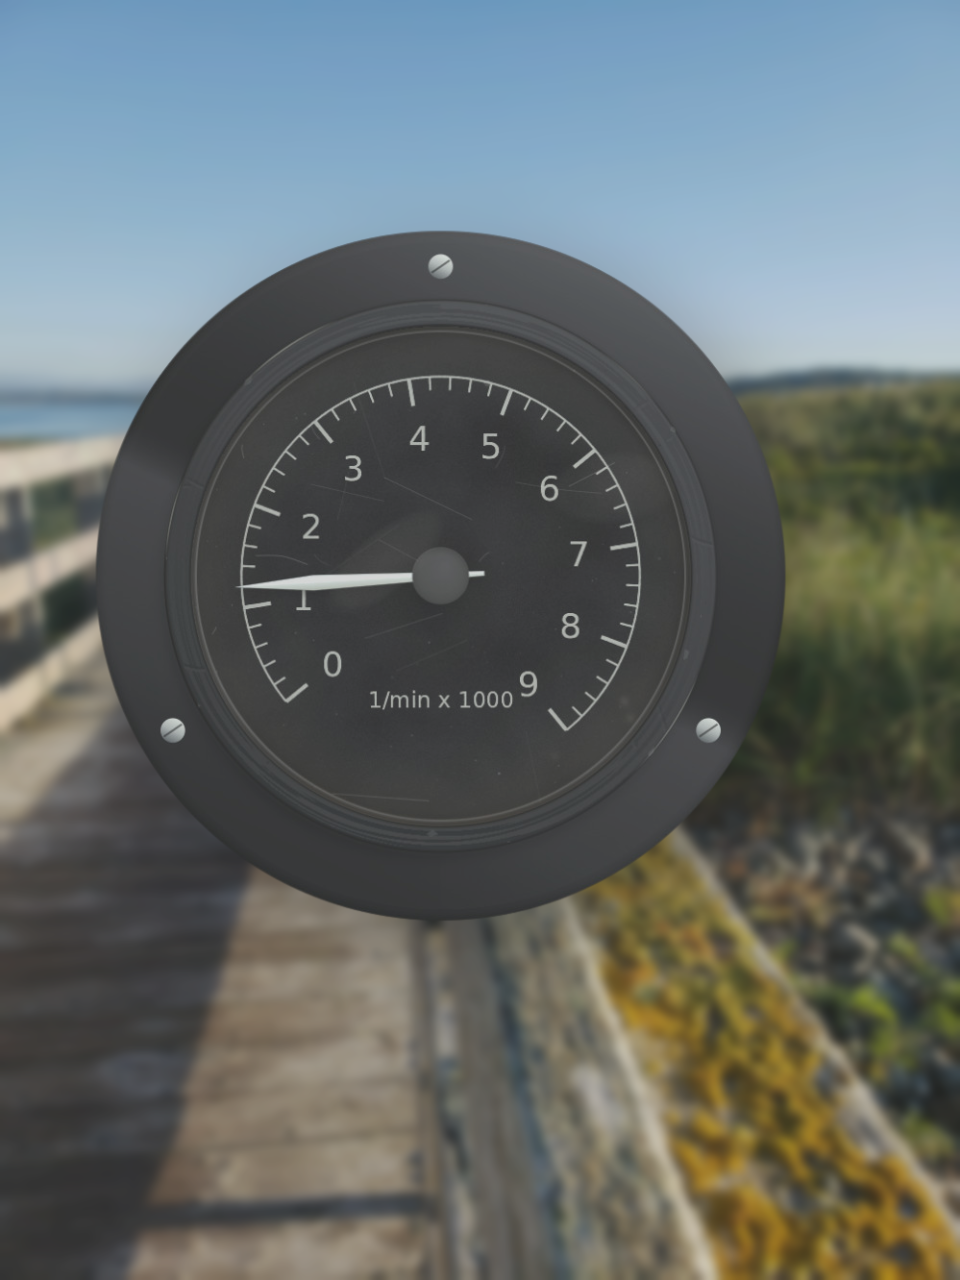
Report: 1200rpm
